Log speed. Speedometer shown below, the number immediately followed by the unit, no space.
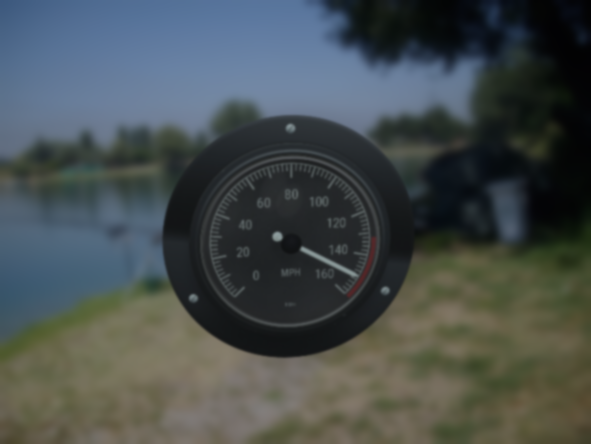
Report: 150mph
